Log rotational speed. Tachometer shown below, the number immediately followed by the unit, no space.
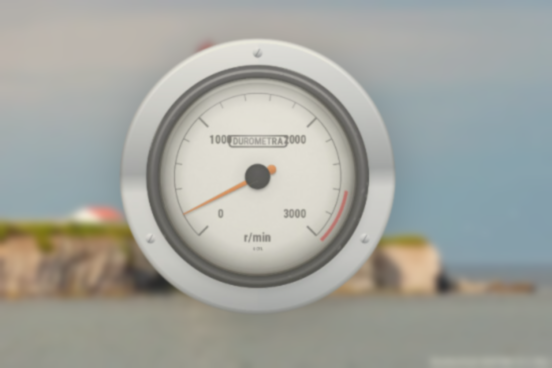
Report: 200rpm
